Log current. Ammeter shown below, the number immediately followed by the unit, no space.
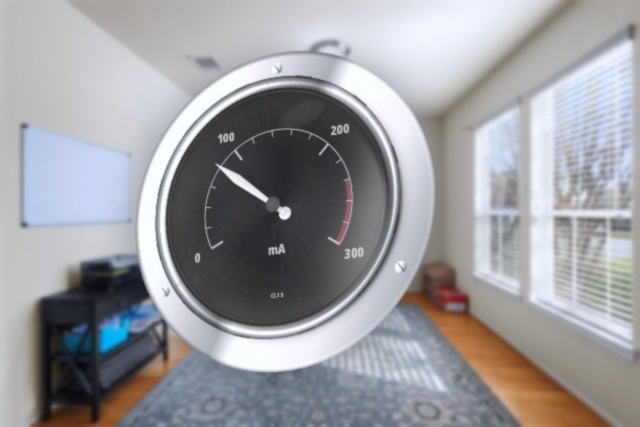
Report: 80mA
